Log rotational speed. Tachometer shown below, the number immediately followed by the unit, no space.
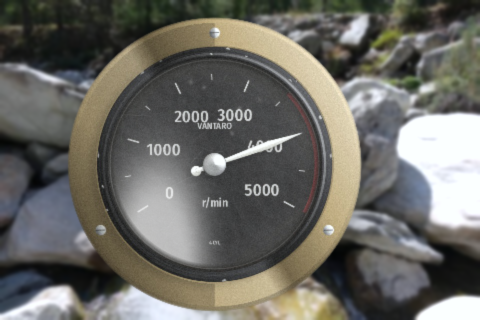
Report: 4000rpm
